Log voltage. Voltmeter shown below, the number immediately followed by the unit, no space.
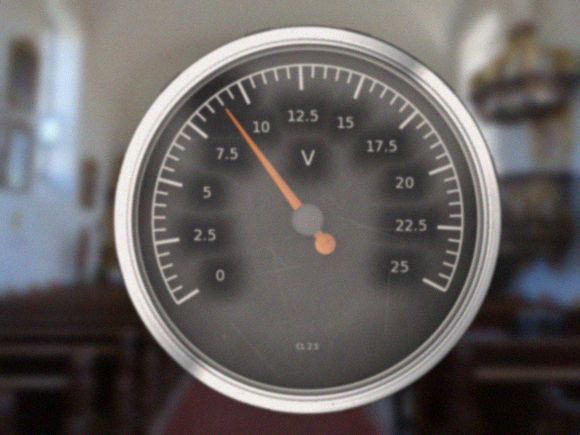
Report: 9V
